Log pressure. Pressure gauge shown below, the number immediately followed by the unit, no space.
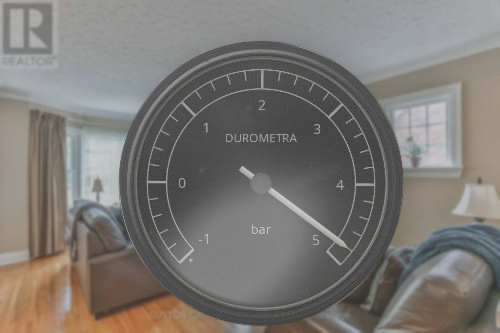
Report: 4.8bar
